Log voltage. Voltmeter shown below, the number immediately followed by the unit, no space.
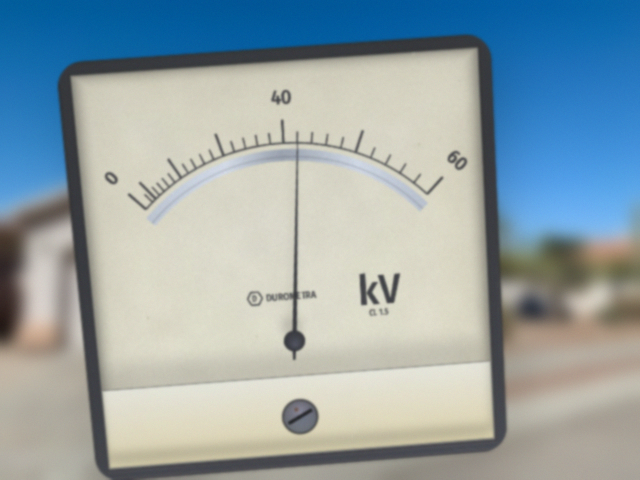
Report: 42kV
